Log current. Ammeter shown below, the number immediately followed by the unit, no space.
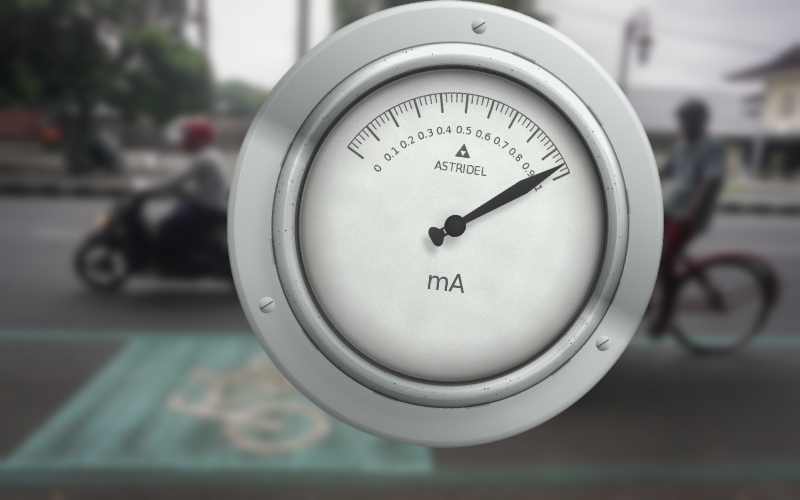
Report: 0.96mA
